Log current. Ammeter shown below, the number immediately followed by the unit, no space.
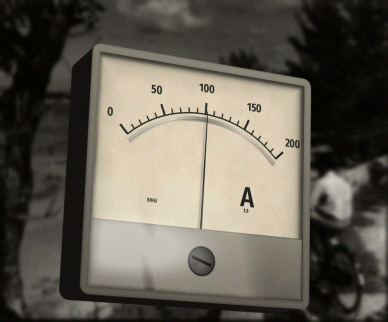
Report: 100A
